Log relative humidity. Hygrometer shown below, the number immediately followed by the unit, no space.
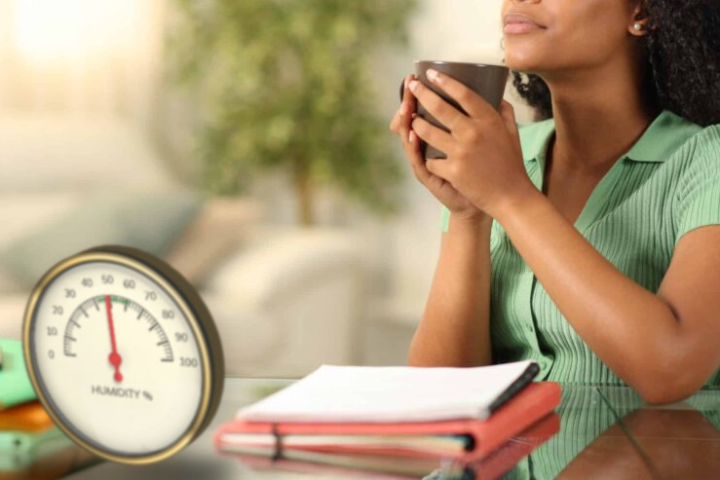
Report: 50%
